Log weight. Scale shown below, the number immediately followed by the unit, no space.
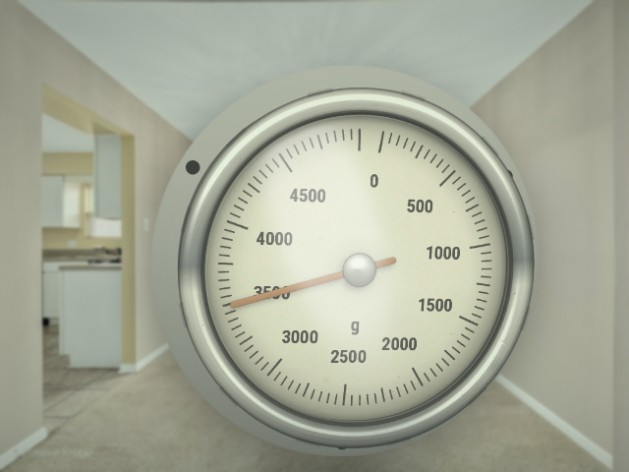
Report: 3500g
